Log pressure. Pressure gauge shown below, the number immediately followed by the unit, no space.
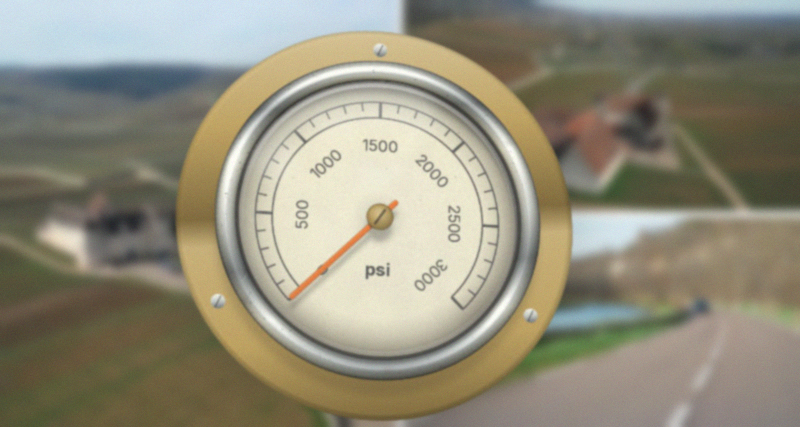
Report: 0psi
